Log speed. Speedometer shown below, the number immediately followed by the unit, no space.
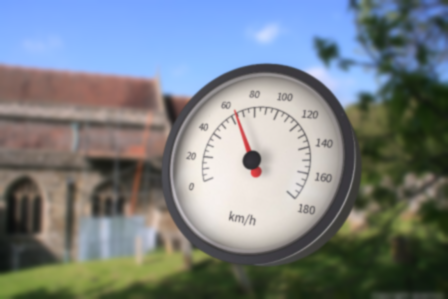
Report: 65km/h
